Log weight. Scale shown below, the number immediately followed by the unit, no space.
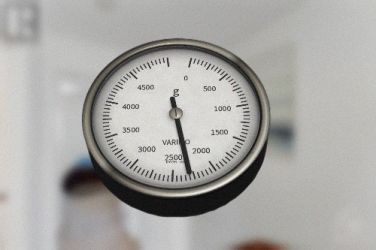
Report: 2300g
